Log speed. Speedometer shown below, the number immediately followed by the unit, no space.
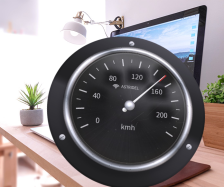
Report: 150km/h
